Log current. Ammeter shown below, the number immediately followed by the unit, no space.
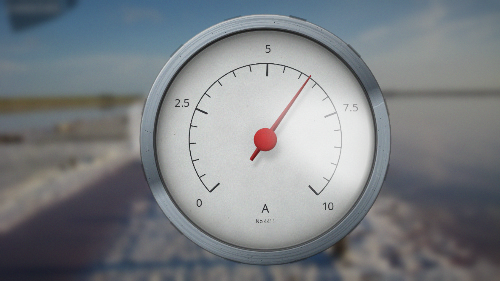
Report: 6.25A
